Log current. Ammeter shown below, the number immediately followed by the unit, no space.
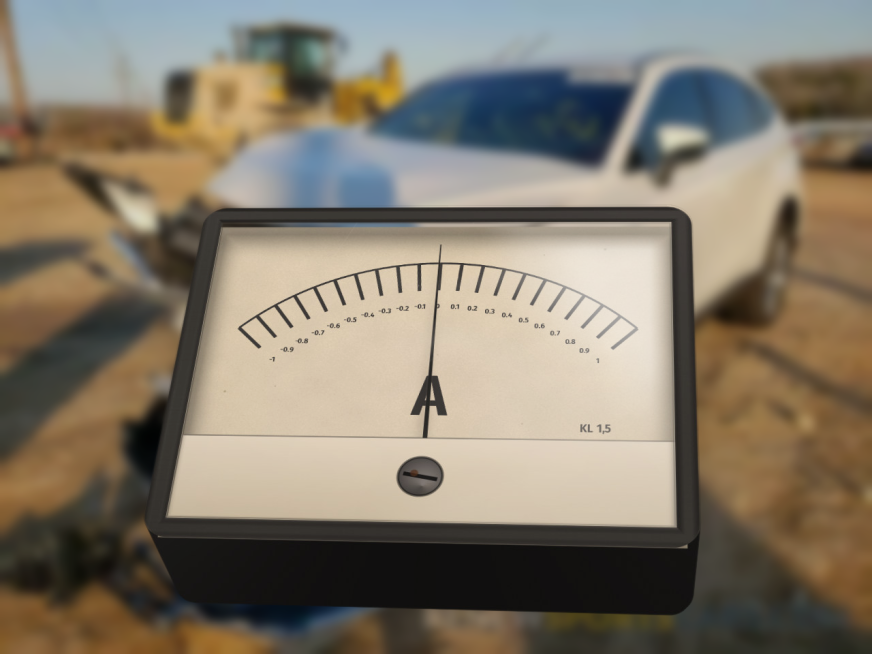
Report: 0A
